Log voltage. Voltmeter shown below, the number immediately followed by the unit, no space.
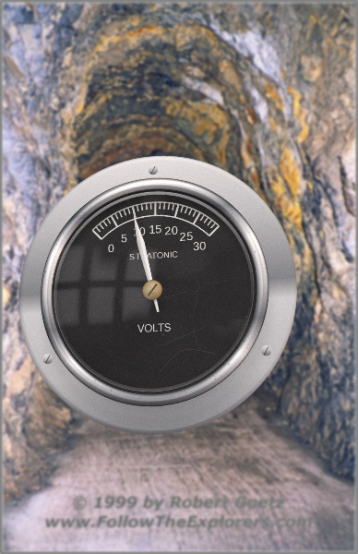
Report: 10V
